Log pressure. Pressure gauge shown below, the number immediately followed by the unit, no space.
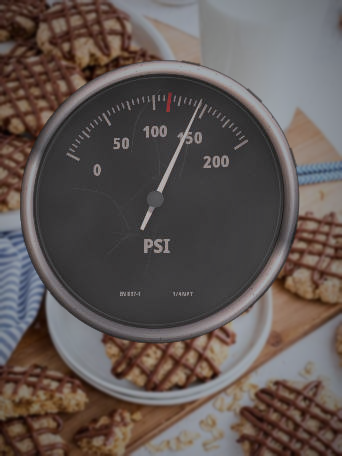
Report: 145psi
